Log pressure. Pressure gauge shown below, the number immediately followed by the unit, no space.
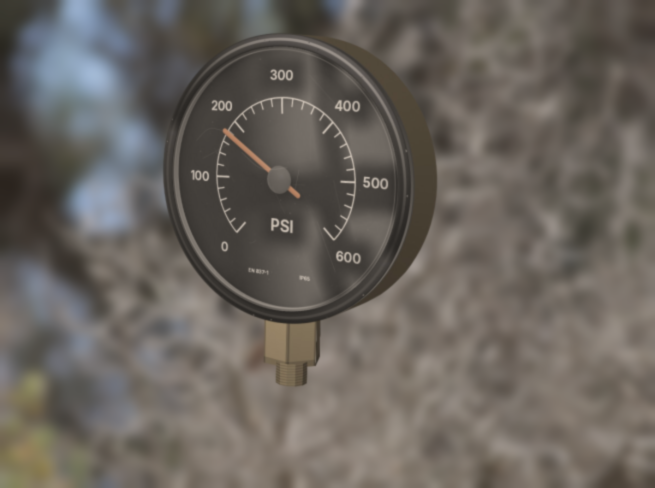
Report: 180psi
